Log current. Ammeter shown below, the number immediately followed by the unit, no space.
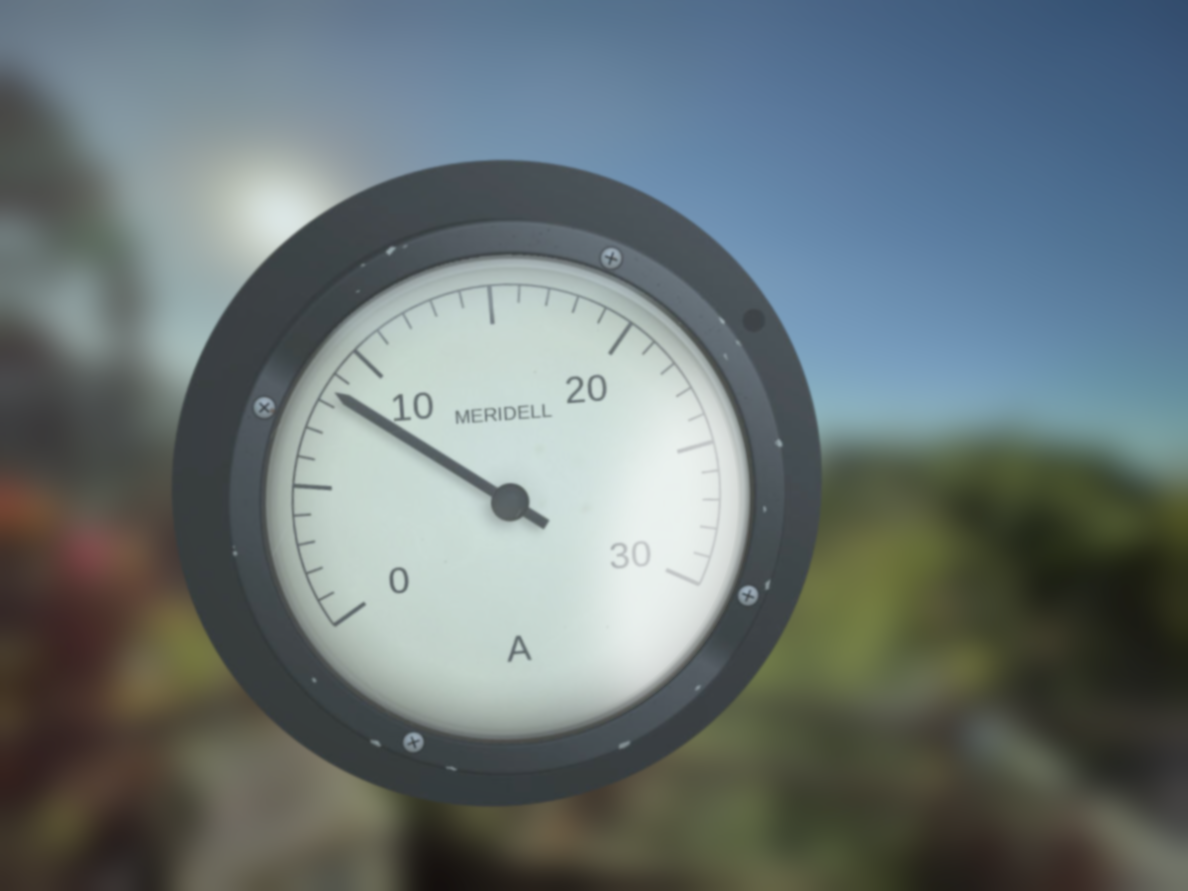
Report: 8.5A
